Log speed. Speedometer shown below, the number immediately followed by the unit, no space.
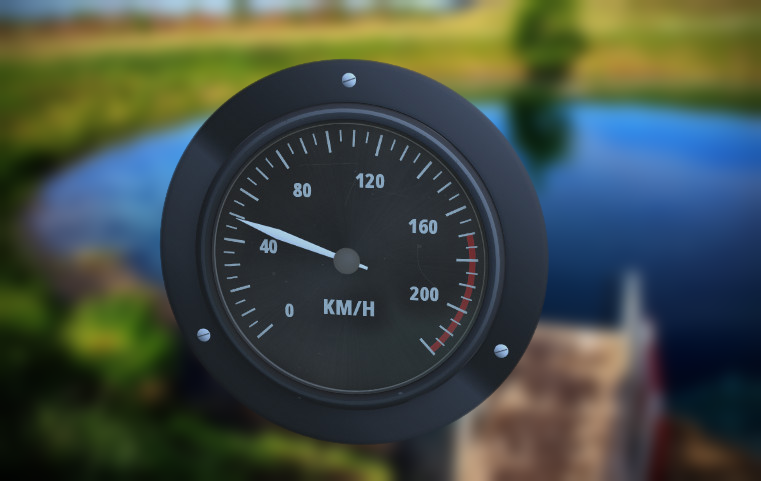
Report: 50km/h
